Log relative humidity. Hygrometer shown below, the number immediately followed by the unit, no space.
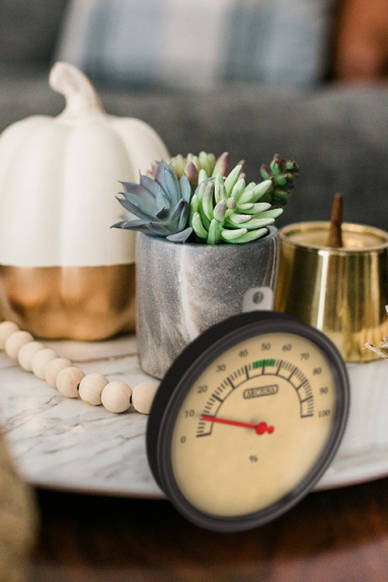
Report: 10%
